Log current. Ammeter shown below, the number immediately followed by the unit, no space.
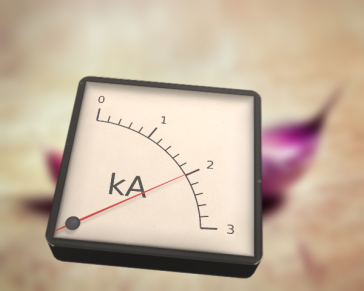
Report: 2kA
